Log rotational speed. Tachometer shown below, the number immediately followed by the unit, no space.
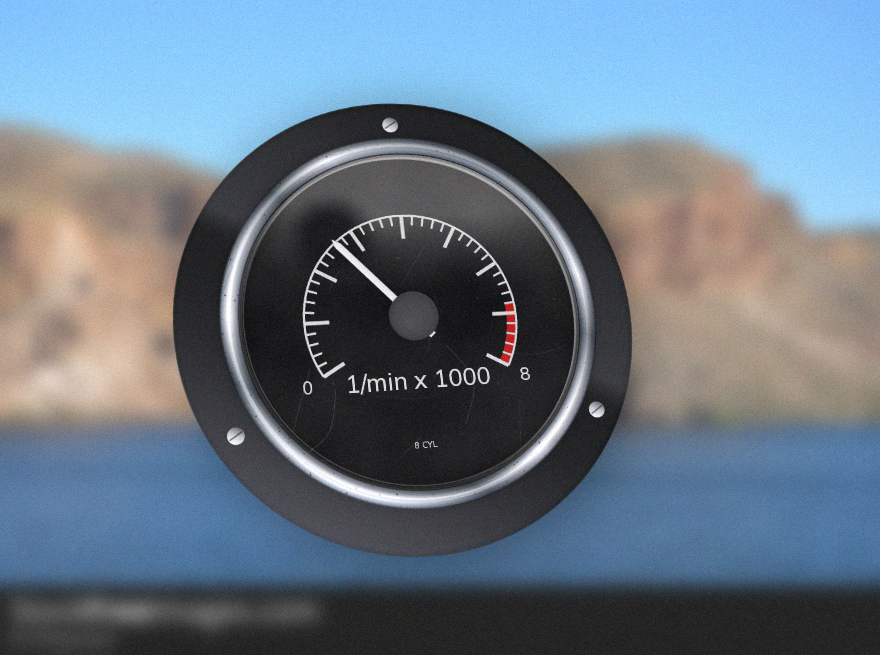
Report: 2600rpm
